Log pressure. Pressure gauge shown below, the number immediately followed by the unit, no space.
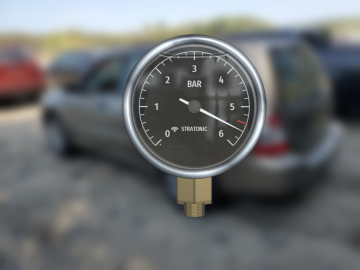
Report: 5.6bar
